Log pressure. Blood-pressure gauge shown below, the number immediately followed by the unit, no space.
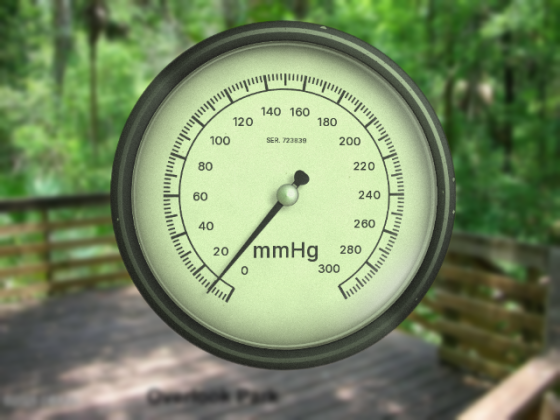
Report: 10mmHg
